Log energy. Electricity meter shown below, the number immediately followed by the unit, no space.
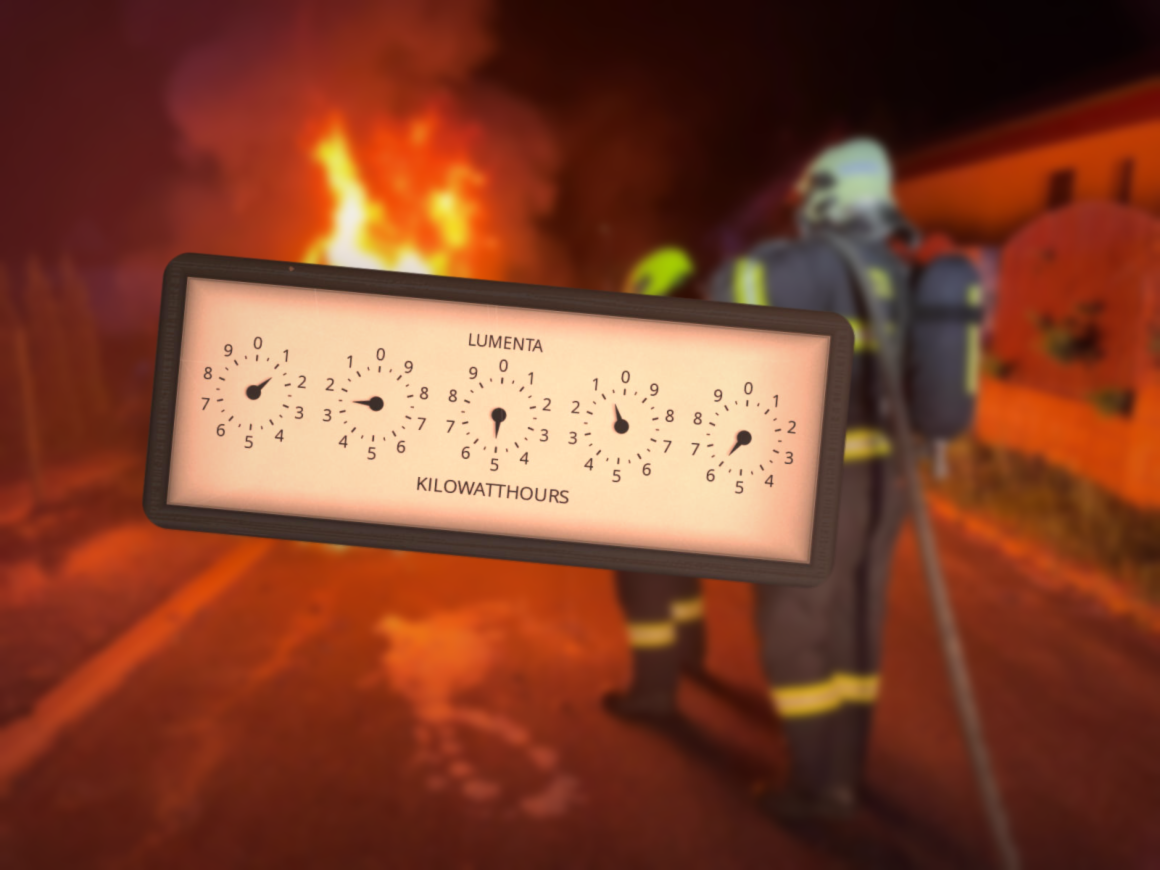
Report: 12506kWh
